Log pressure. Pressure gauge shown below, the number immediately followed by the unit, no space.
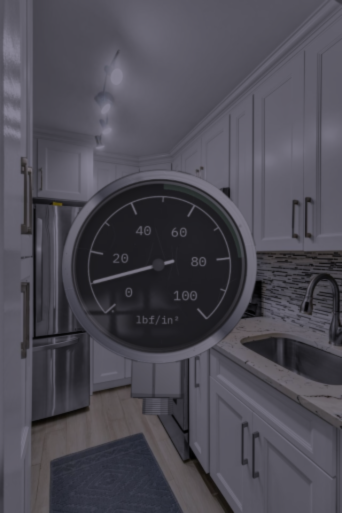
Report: 10psi
